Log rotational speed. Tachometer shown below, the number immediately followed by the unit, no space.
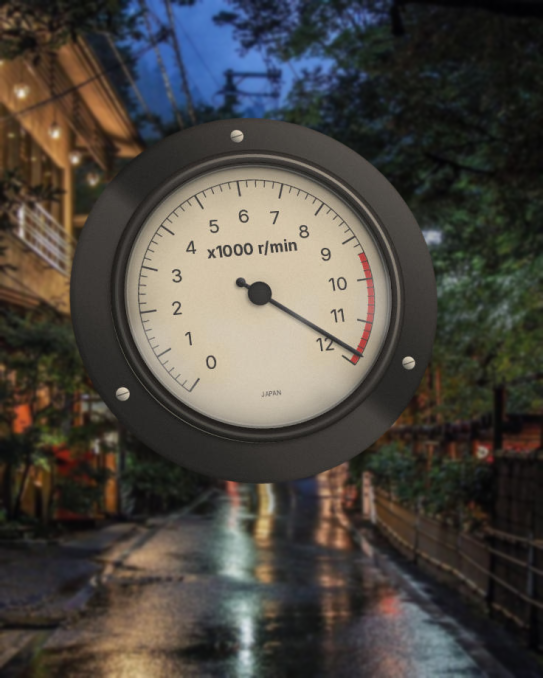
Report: 11800rpm
